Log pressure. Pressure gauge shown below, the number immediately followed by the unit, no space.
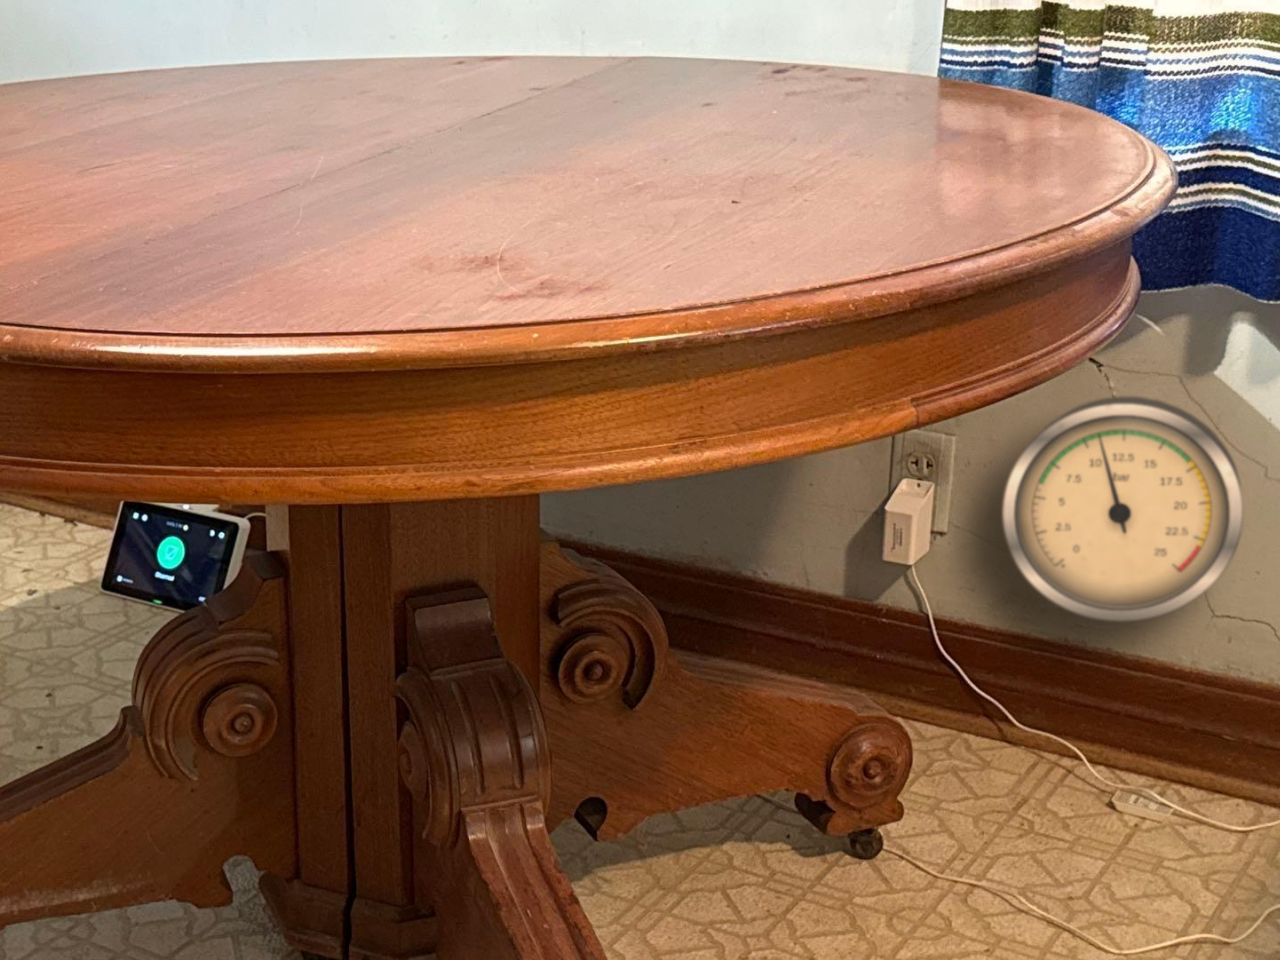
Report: 11bar
